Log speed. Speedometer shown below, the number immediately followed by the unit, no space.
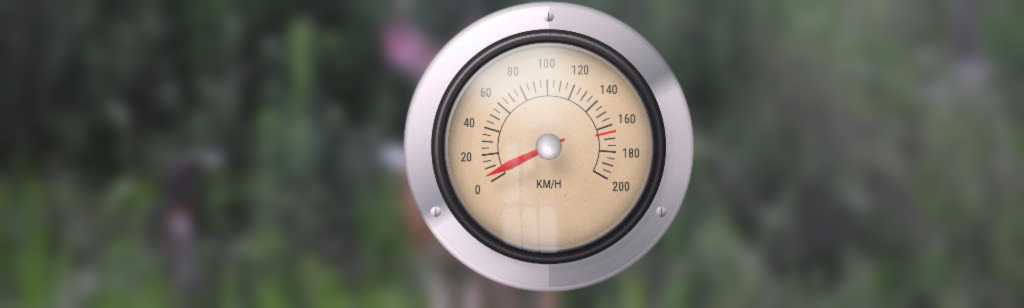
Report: 5km/h
